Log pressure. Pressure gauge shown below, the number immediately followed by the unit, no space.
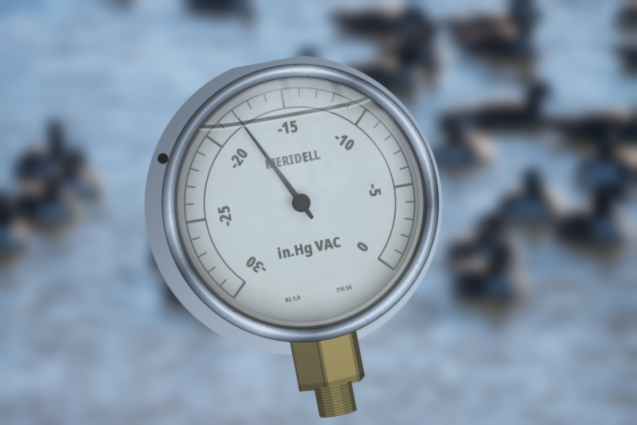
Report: -18inHg
